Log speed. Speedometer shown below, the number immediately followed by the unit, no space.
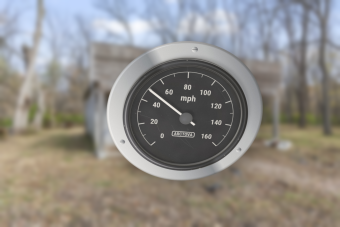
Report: 50mph
